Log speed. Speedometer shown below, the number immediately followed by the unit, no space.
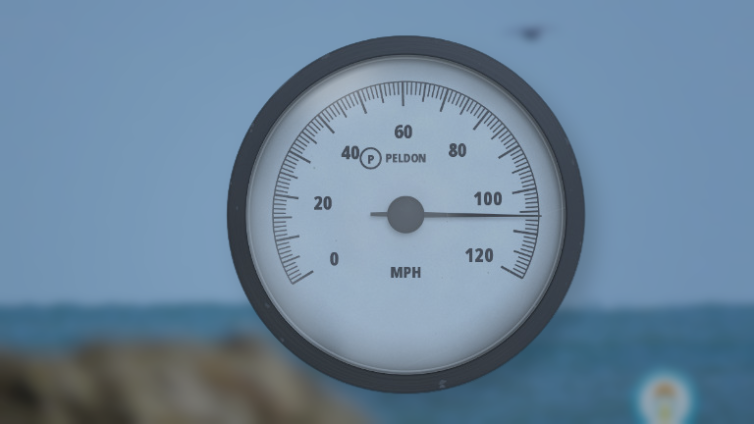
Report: 106mph
